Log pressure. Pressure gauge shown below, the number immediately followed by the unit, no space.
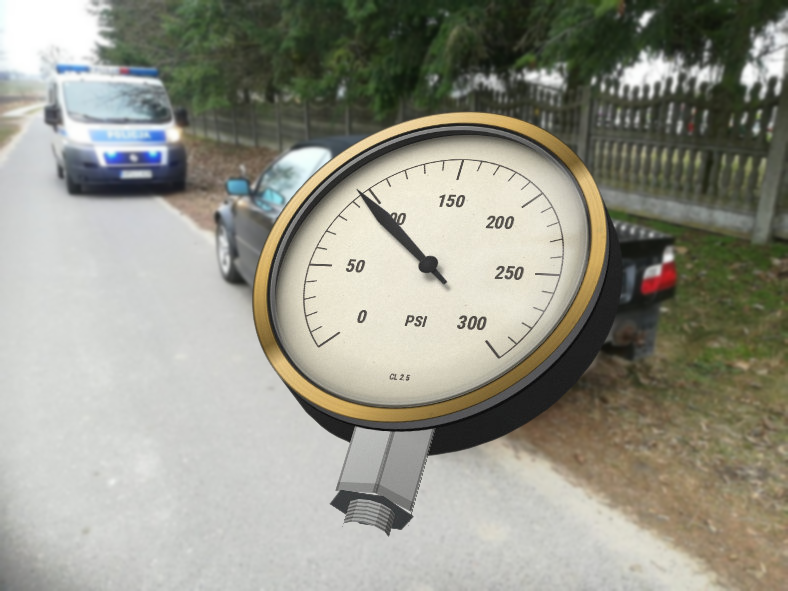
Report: 95psi
